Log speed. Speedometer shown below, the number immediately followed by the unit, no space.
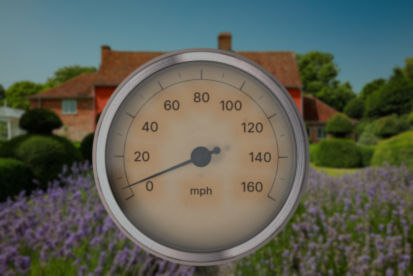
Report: 5mph
